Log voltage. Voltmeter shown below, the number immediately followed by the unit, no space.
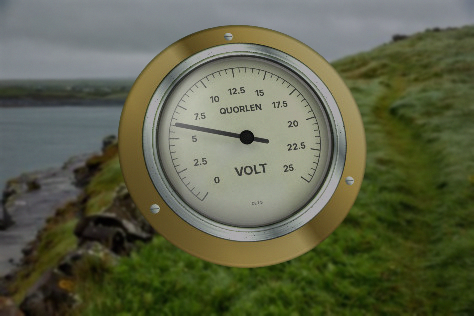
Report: 6V
